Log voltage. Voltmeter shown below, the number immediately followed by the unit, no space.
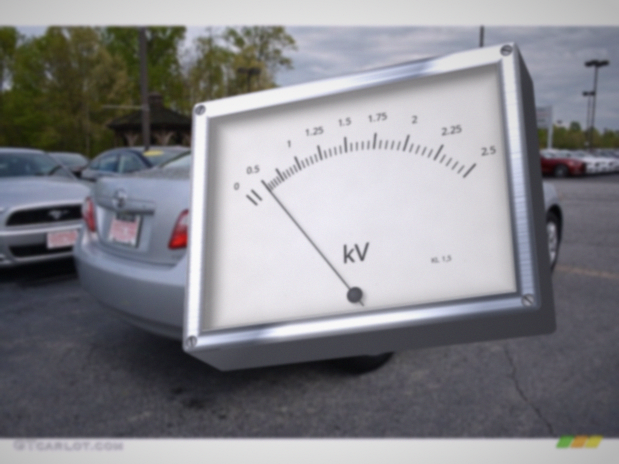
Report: 0.5kV
